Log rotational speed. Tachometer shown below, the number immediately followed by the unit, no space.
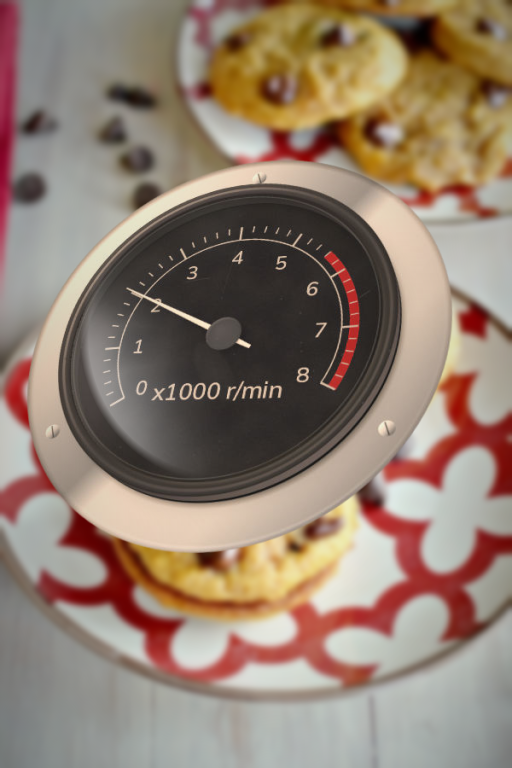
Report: 2000rpm
